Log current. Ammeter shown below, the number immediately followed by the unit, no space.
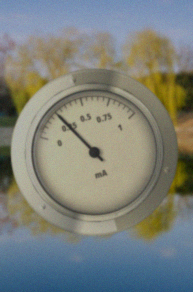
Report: 0.25mA
